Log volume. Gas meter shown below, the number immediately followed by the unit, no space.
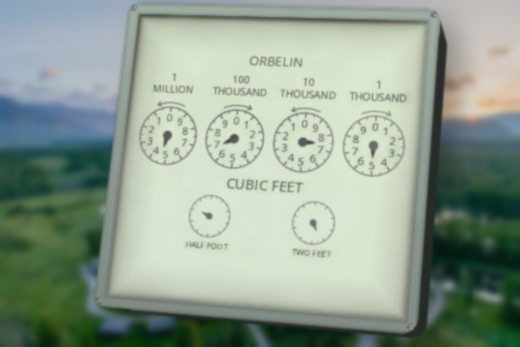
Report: 467500ft³
